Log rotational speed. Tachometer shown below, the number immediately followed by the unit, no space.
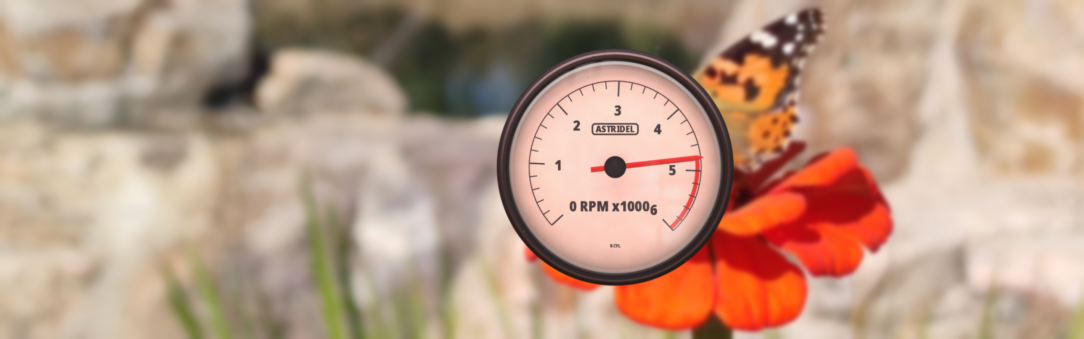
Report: 4800rpm
